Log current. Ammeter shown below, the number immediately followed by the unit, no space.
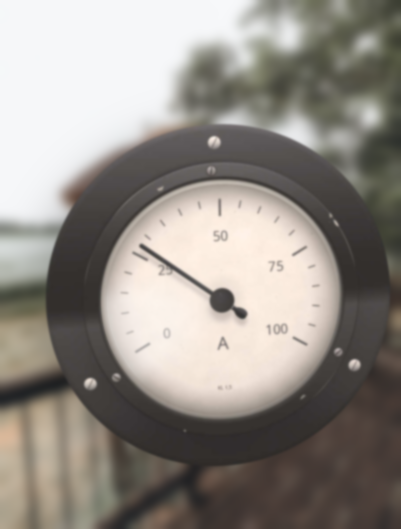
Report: 27.5A
